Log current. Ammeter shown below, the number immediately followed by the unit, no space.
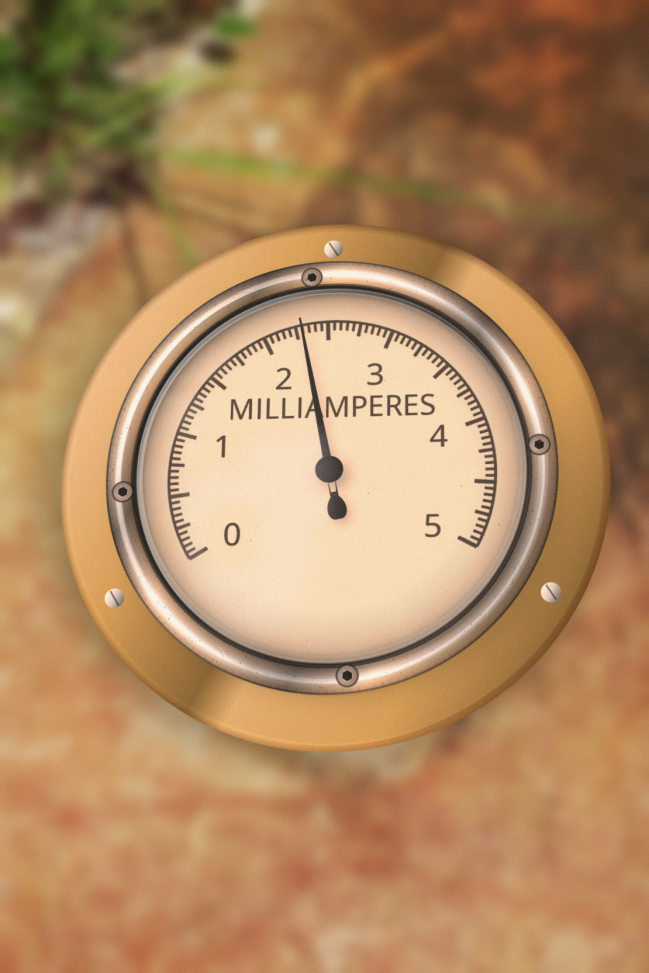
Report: 2.3mA
